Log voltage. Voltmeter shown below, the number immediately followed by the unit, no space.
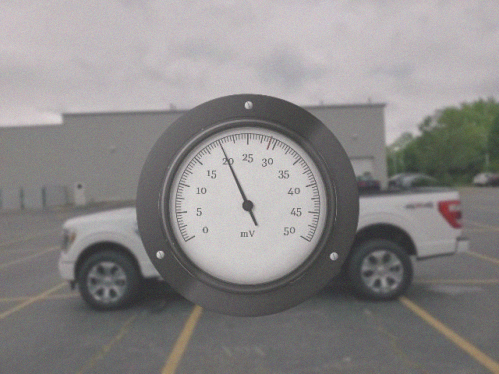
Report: 20mV
